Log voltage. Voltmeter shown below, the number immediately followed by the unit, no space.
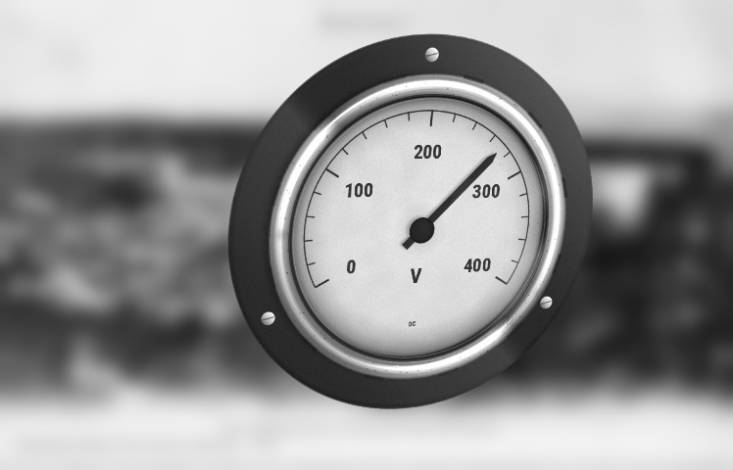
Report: 270V
